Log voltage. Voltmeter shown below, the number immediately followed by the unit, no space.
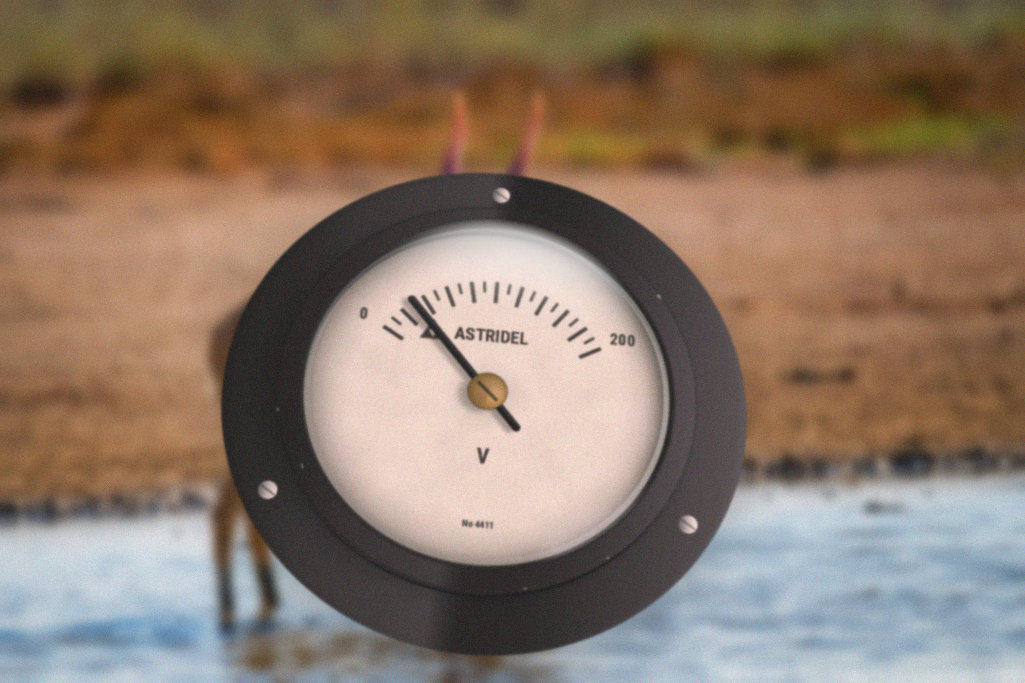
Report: 30V
